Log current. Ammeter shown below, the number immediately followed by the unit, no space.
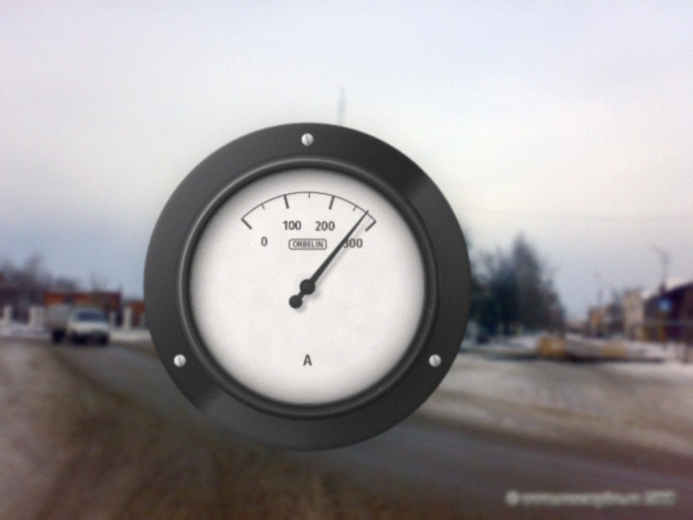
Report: 275A
